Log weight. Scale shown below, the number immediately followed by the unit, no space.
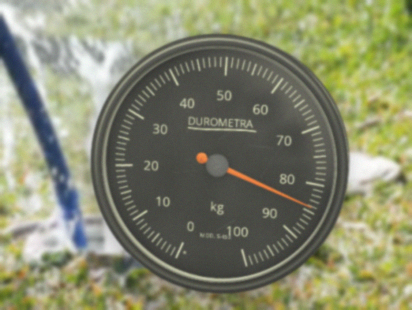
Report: 84kg
